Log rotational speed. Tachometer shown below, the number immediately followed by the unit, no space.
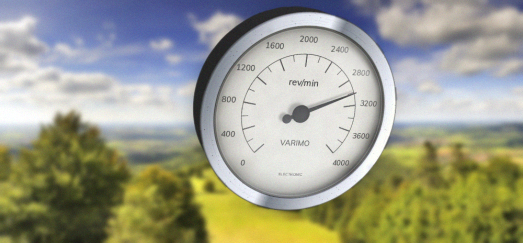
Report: 3000rpm
